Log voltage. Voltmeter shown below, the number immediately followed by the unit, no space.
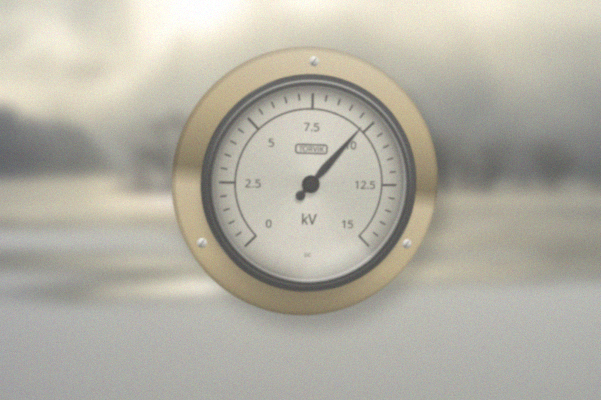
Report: 9.75kV
